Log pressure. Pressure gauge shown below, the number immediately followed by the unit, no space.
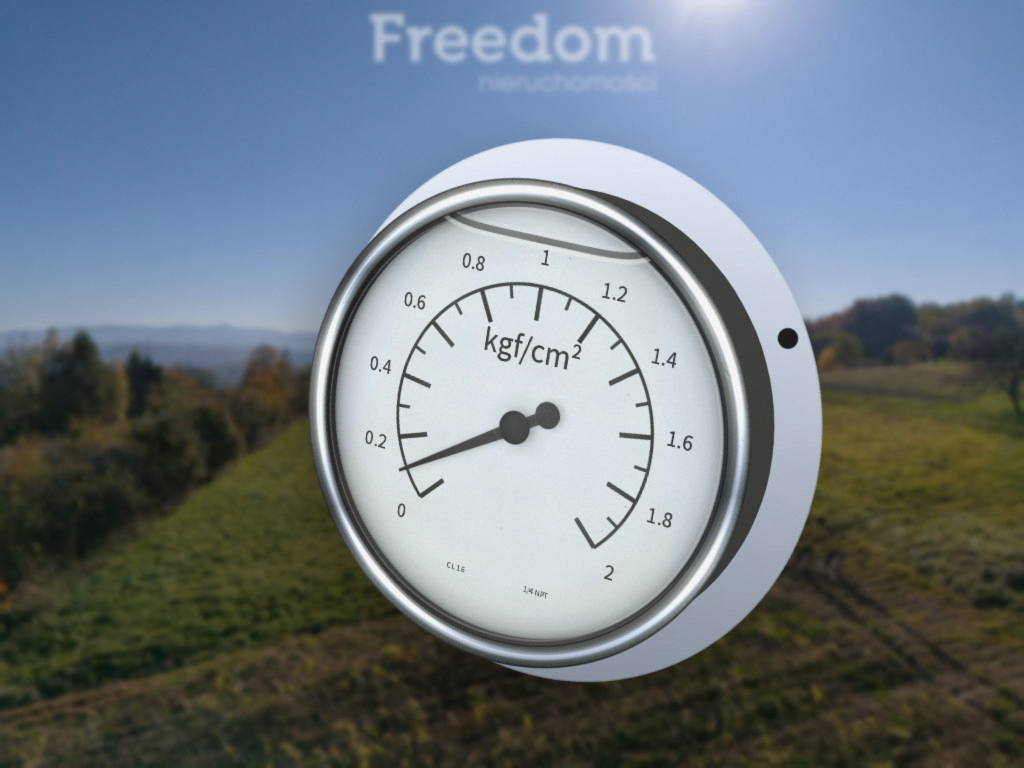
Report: 0.1kg/cm²
